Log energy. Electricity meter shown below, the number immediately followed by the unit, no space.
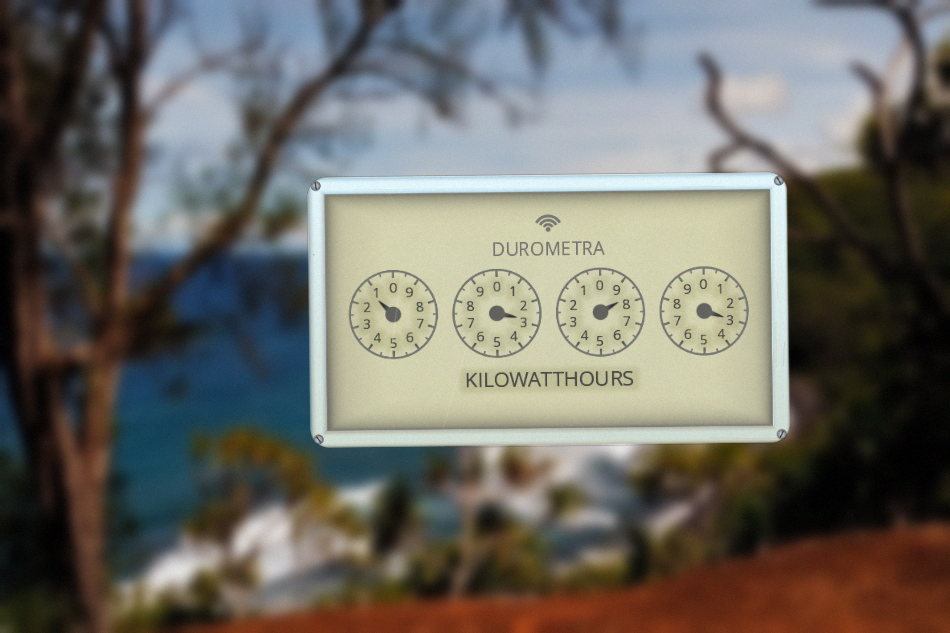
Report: 1283kWh
